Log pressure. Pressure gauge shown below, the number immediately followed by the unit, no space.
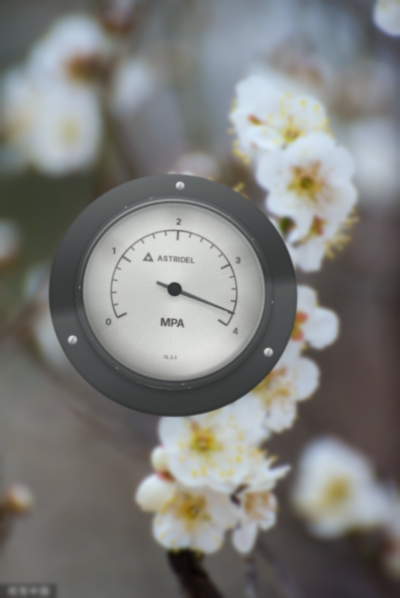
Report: 3.8MPa
